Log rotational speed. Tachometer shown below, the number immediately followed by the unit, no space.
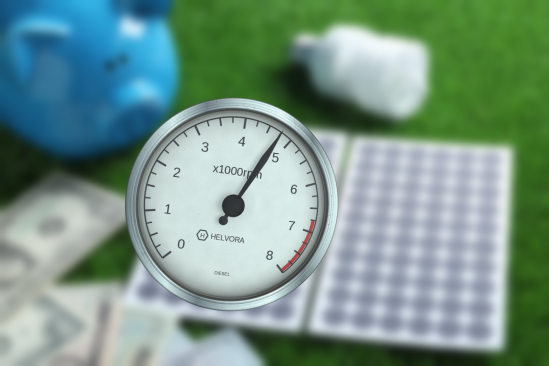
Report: 4750rpm
